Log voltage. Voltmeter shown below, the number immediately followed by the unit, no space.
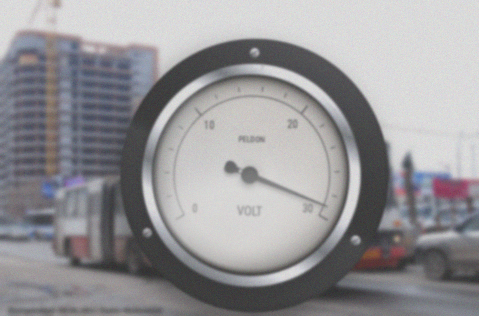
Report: 29V
